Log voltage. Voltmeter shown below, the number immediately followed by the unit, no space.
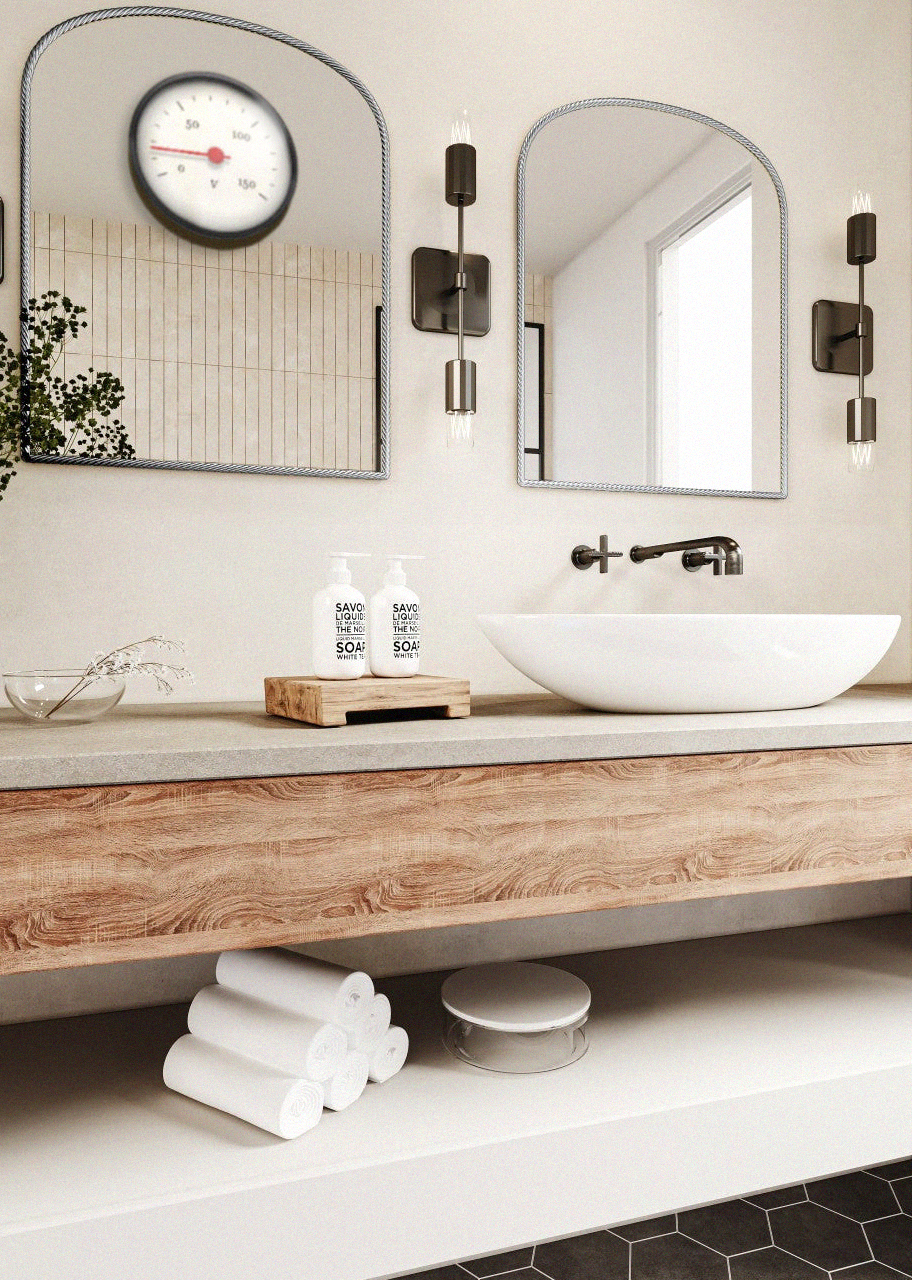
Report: 15V
